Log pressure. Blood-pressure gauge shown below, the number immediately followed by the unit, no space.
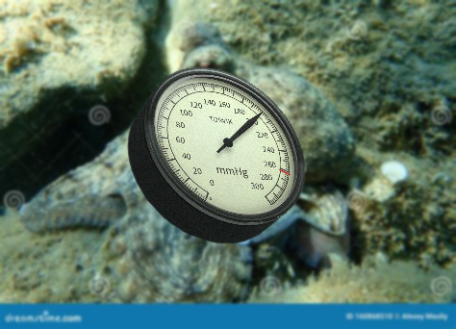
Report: 200mmHg
